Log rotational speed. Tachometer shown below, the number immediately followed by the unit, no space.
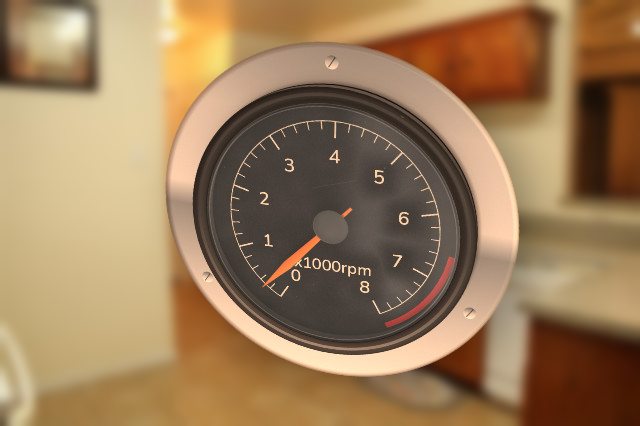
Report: 300rpm
